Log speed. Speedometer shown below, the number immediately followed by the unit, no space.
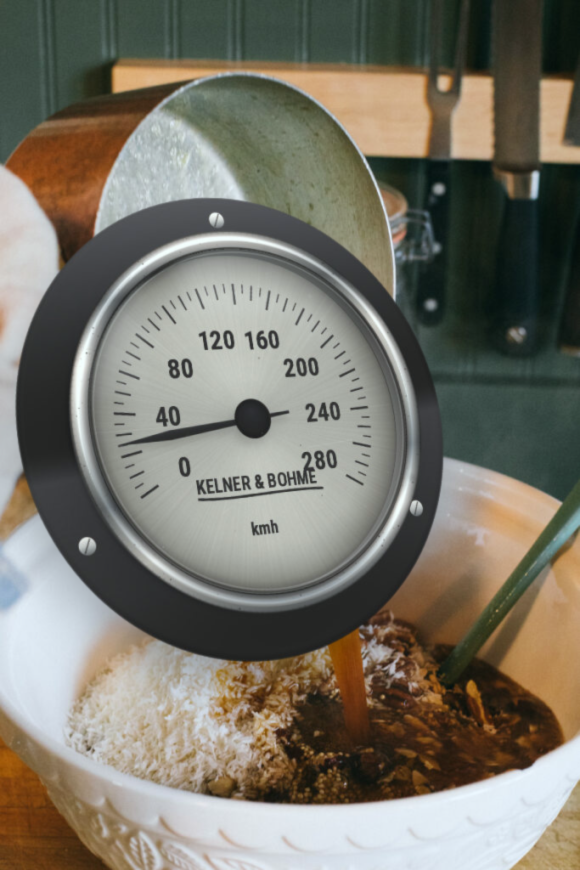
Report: 25km/h
